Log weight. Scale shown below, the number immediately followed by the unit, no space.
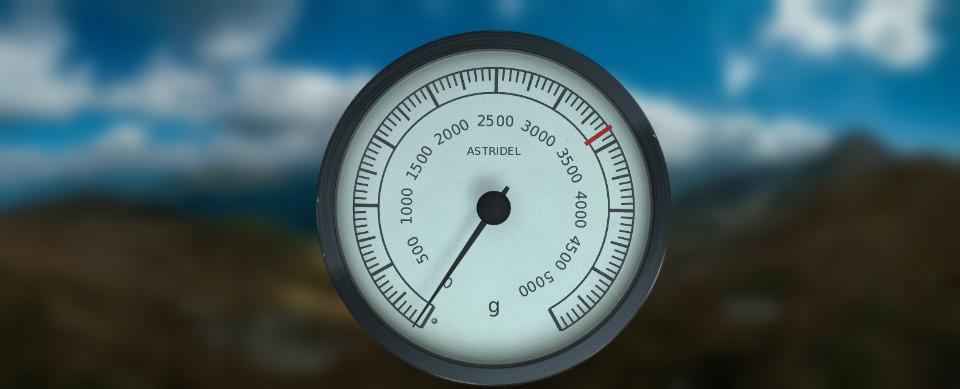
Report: 50g
